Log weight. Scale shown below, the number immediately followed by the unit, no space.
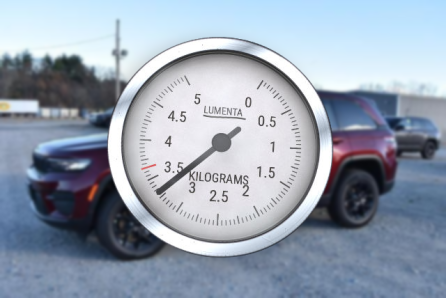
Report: 3.3kg
